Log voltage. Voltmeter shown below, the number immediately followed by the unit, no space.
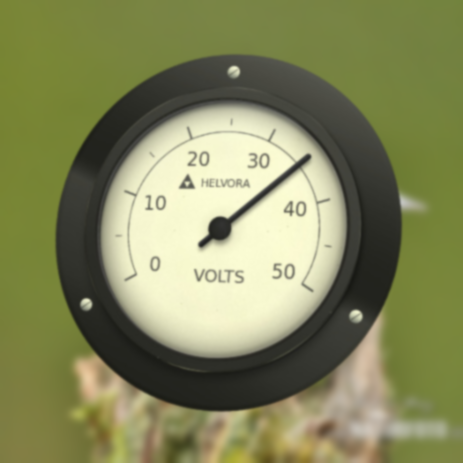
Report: 35V
